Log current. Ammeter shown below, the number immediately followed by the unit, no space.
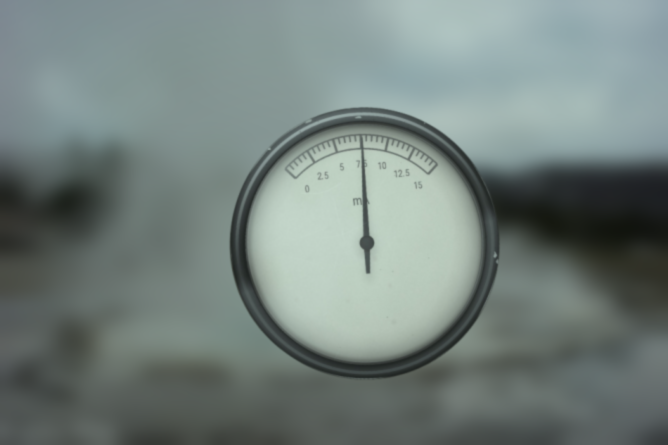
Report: 7.5mA
